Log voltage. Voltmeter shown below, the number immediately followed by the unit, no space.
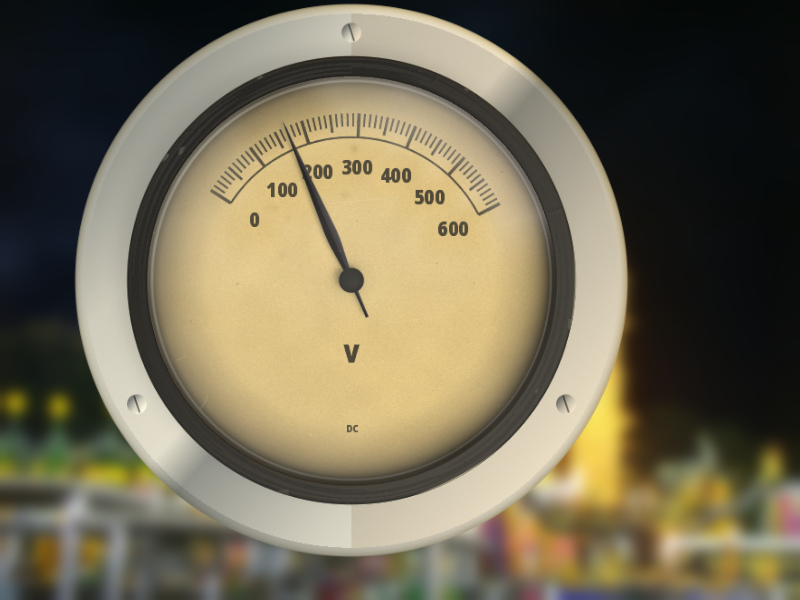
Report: 170V
